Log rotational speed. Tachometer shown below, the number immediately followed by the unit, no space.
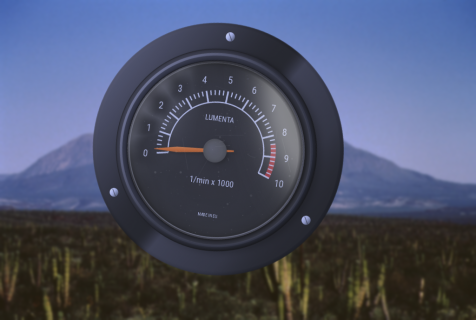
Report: 200rpm
